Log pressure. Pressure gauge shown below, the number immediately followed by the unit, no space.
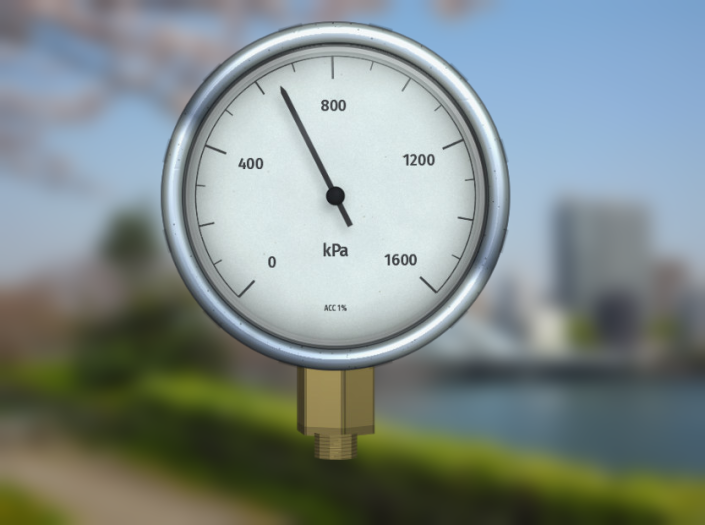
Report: 650kPa
